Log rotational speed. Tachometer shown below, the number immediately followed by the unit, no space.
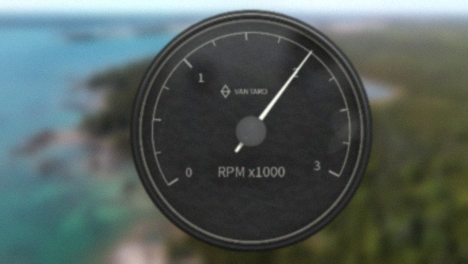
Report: 2000rpm
